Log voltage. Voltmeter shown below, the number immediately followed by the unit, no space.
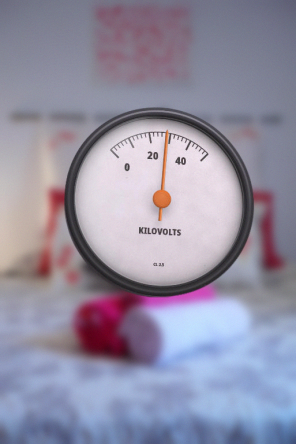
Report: 28kV
